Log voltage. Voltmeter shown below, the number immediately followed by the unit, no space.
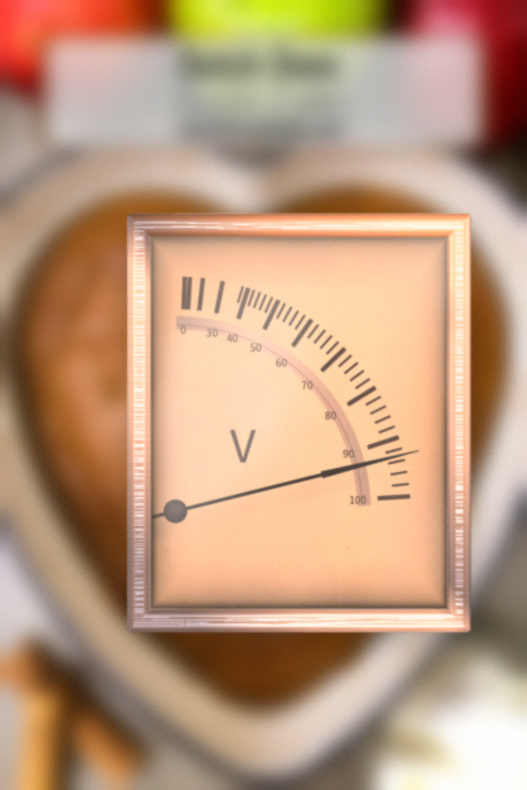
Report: 93V
